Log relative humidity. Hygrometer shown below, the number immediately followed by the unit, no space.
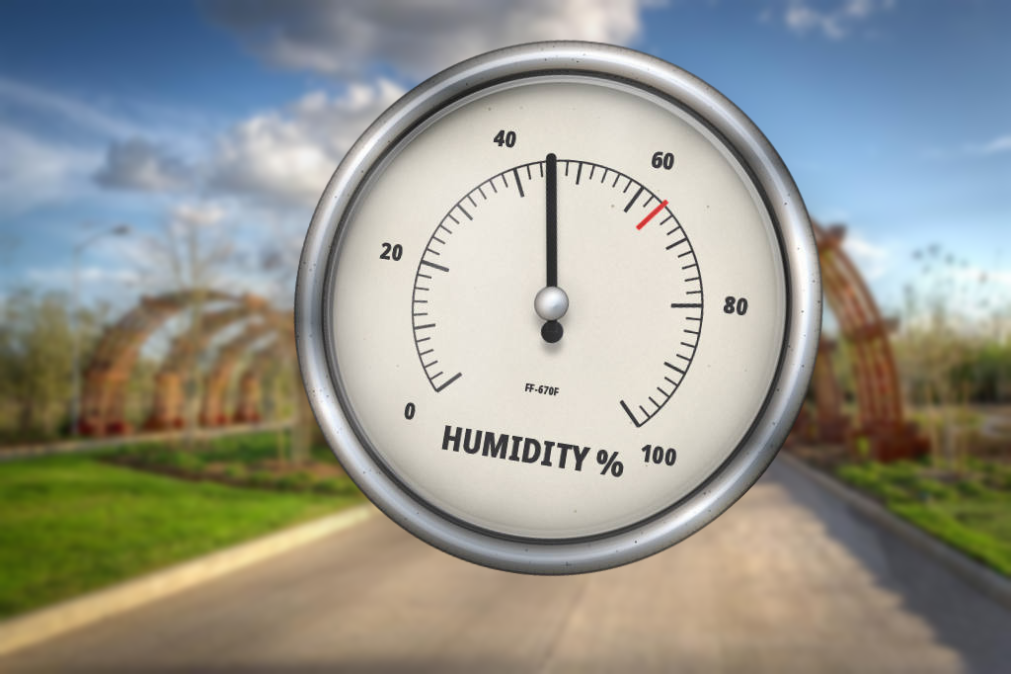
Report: 46%
